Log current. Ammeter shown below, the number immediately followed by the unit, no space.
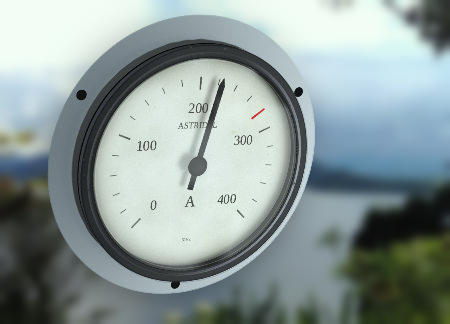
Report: 220A
